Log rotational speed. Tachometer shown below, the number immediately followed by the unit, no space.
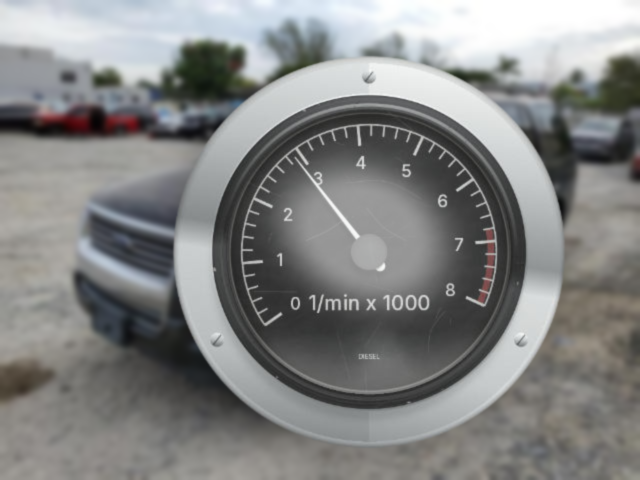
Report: 2900rpm
